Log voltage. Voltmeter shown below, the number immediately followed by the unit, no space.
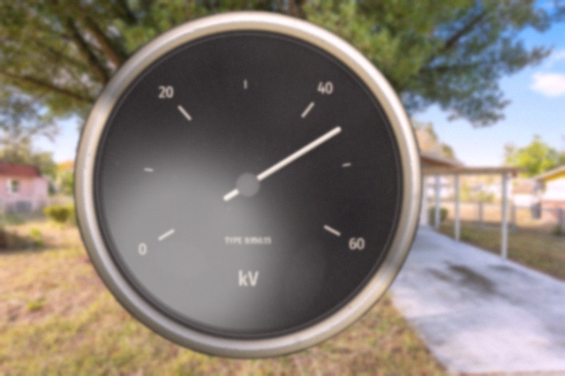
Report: 45kV
